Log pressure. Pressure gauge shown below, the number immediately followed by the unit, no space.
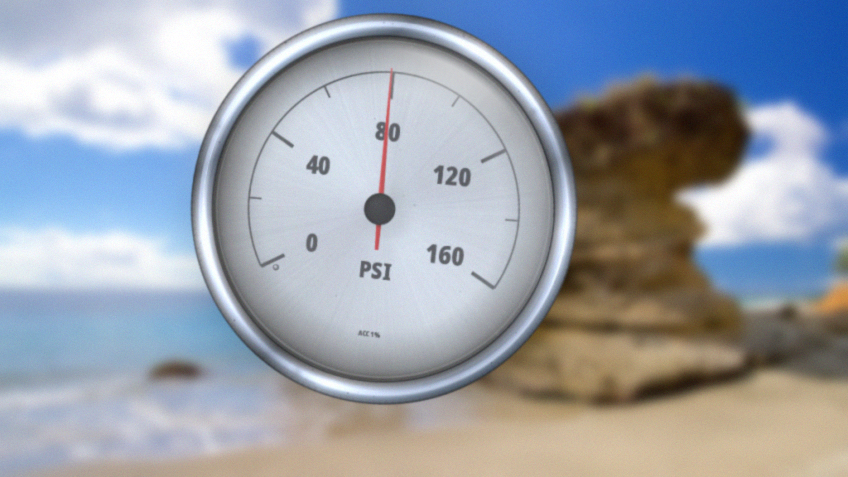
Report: 80psi
